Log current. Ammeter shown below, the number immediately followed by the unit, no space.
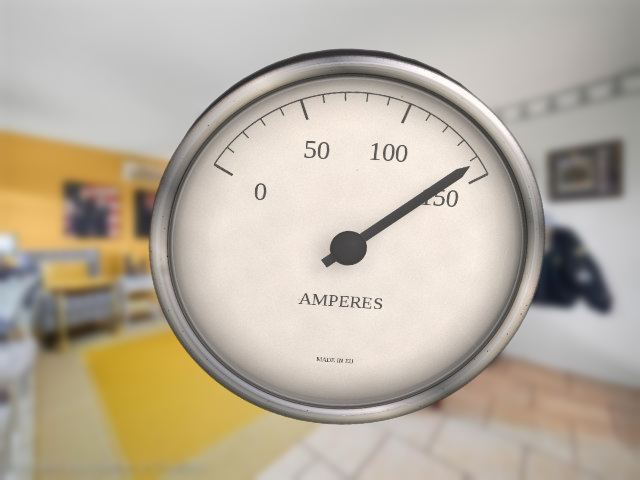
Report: 140A
